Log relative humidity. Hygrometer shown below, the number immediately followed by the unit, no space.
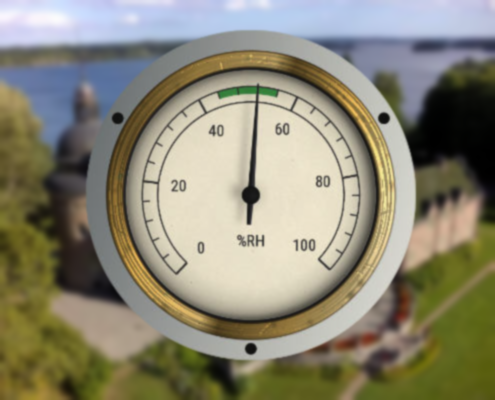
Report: 52%
